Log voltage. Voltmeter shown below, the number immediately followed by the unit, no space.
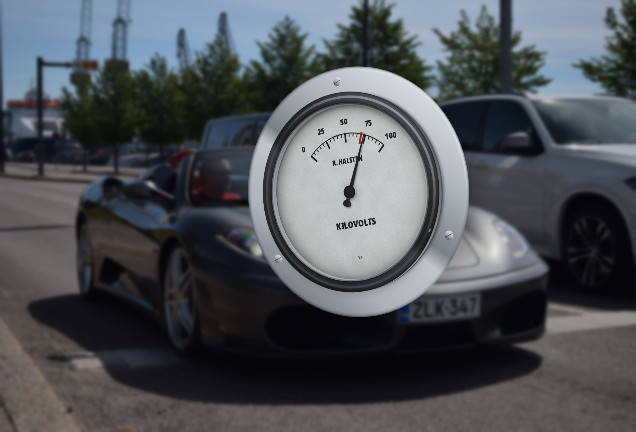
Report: 75kV
